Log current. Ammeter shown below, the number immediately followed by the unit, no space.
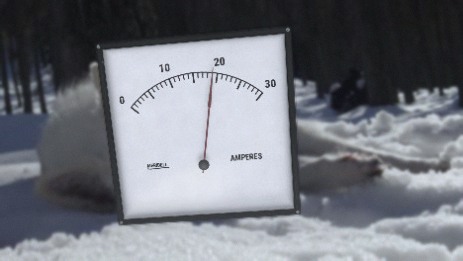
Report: 19A
